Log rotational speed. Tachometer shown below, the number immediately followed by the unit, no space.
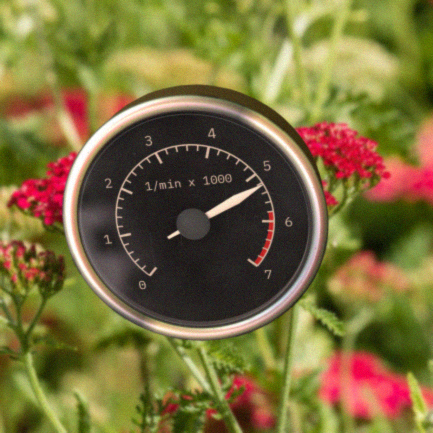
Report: 5200rpm
